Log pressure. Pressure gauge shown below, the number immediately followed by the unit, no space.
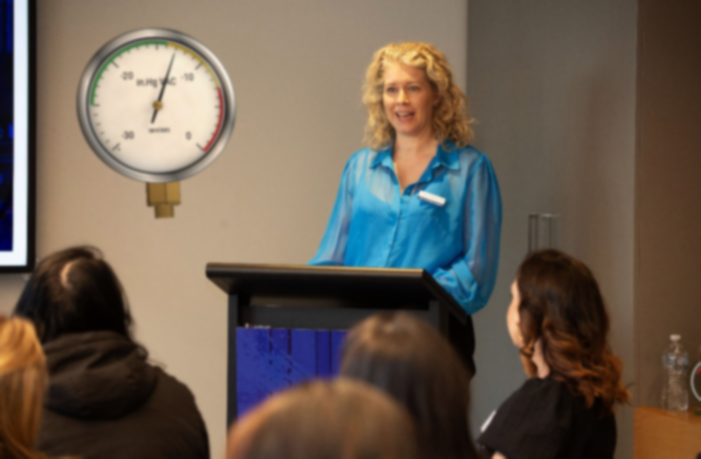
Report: -13inHg
